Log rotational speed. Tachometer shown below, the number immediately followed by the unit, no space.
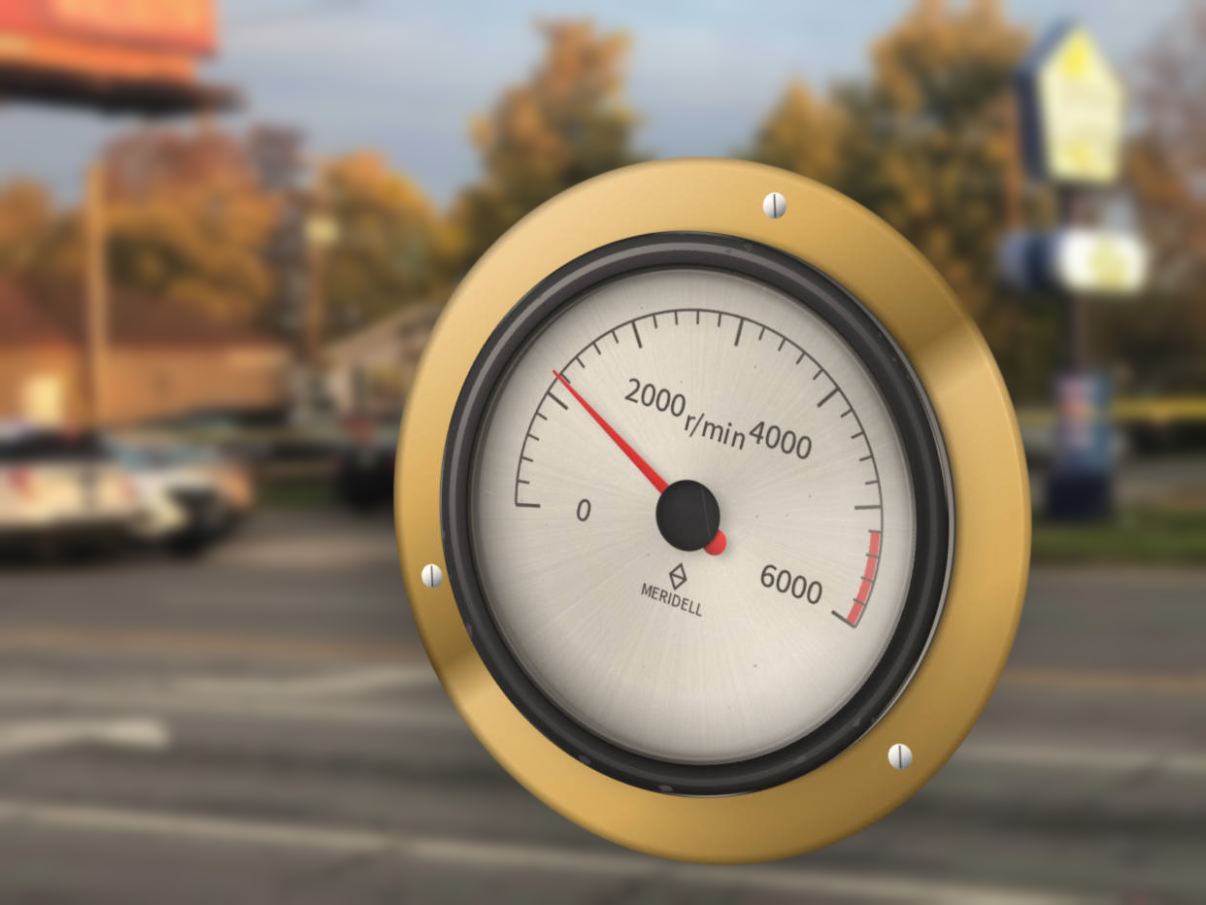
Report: 1200rpm
